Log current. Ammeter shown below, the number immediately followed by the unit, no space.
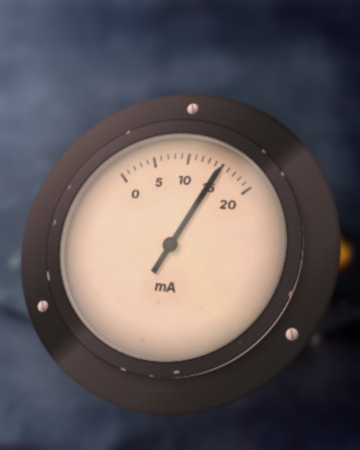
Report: 15mA
